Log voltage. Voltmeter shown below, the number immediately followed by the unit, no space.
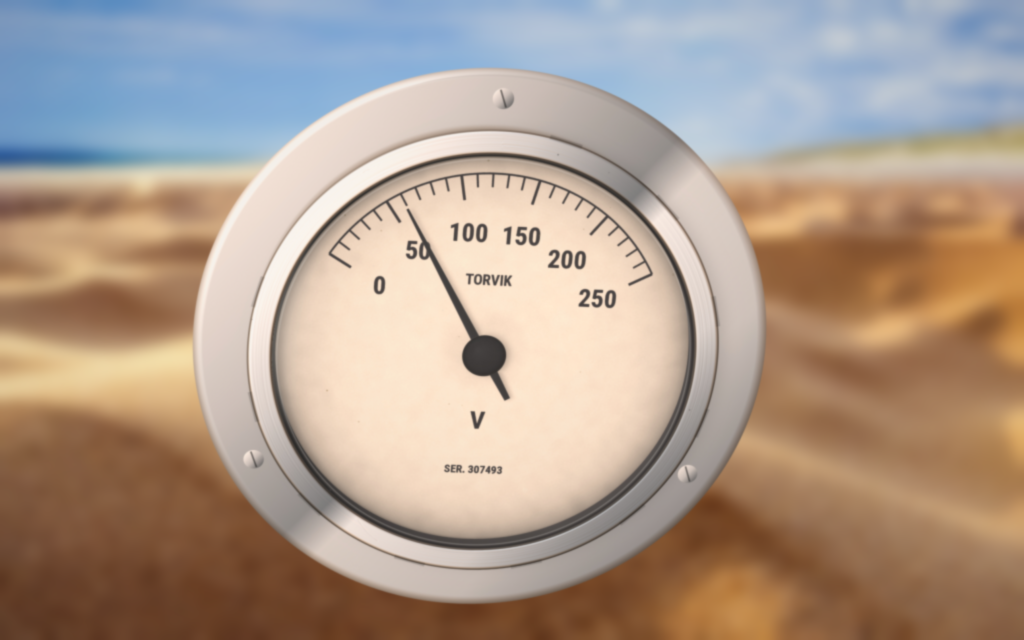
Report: 60V
